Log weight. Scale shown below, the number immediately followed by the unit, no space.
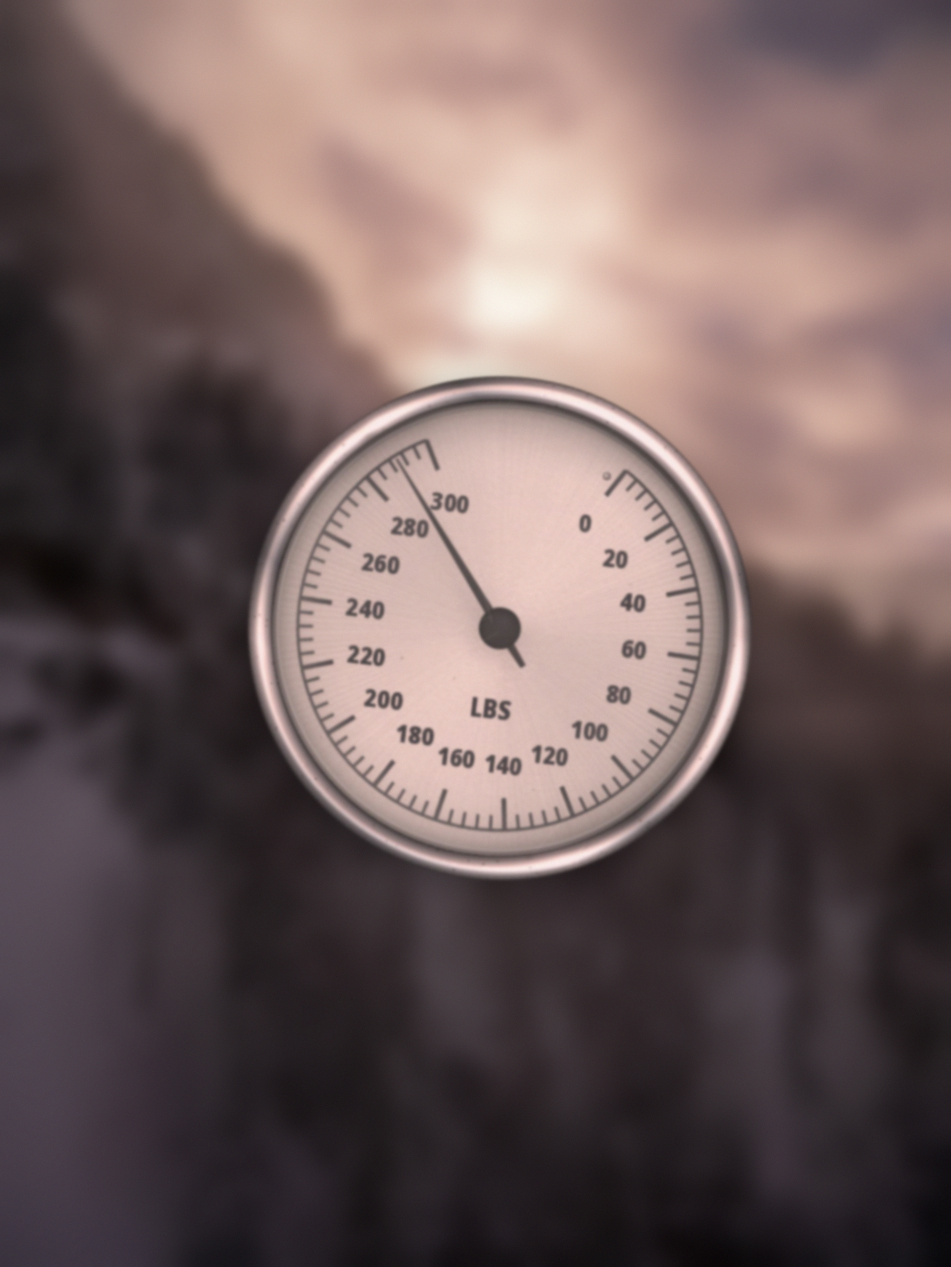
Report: 290lb
